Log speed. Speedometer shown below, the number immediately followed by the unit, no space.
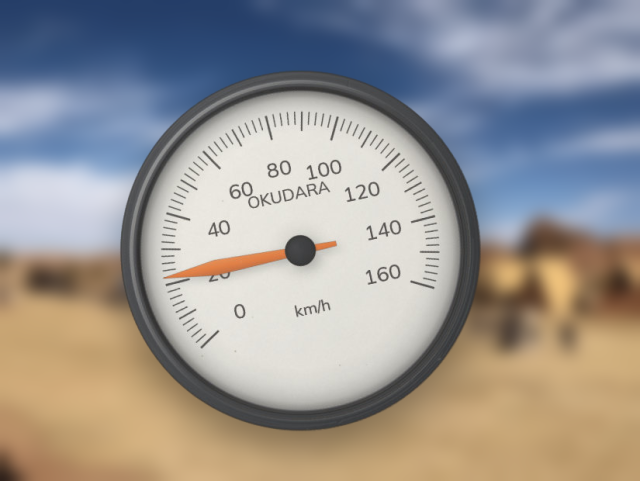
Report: 22km/h
